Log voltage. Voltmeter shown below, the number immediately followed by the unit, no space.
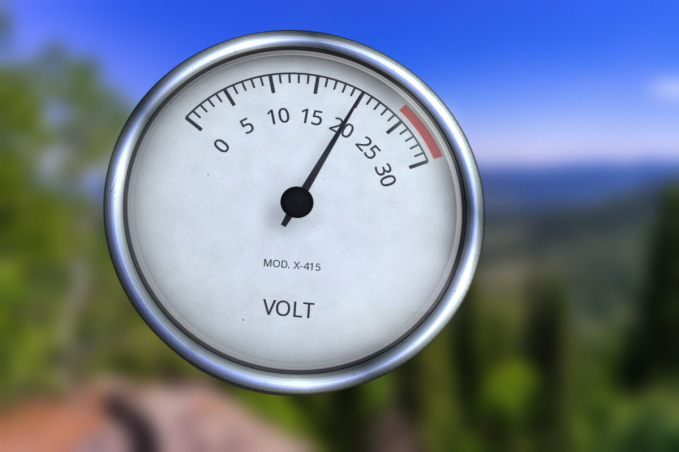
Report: 20V
